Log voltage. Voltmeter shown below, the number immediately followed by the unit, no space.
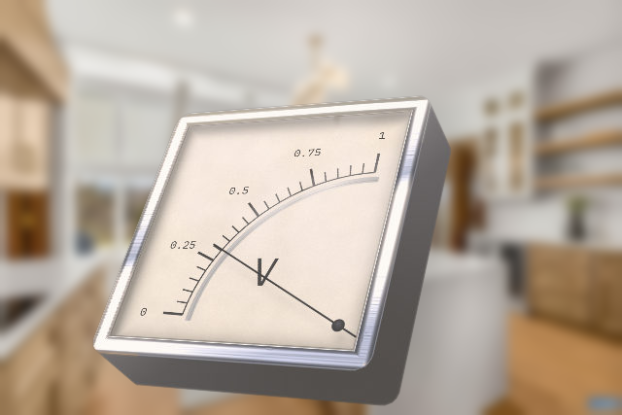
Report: 0.3V
